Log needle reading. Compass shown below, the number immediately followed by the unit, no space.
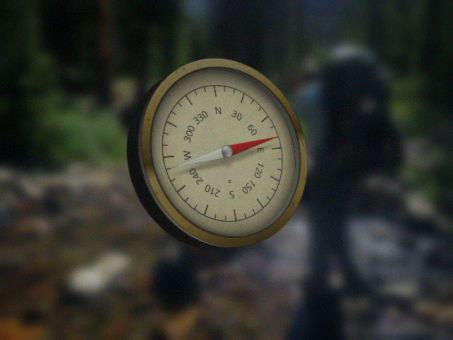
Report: 80°
